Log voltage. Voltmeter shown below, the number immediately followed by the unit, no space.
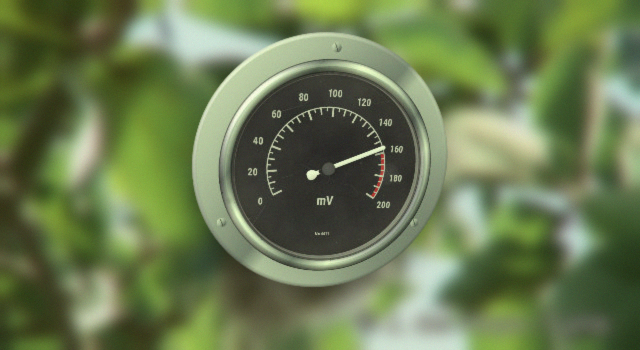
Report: 155mV
